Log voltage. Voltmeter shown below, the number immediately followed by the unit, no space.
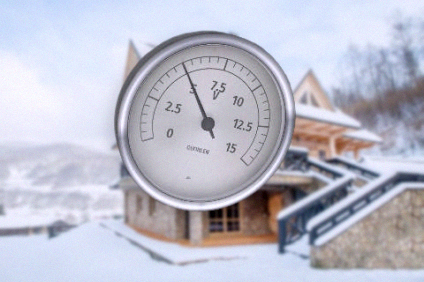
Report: 5V
